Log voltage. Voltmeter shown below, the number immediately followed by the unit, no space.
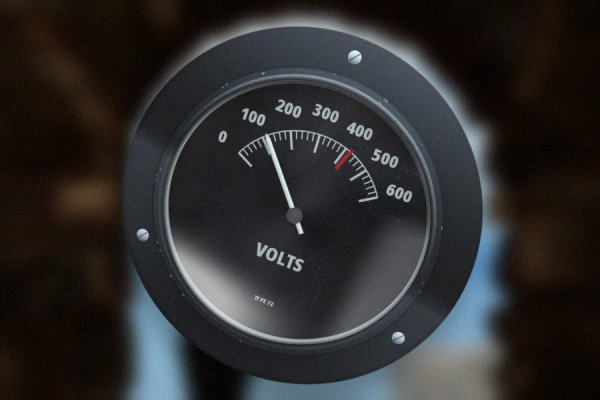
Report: 120V
